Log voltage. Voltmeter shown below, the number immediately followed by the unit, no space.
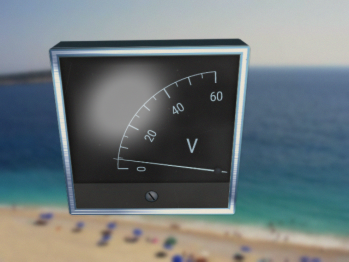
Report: 5V
